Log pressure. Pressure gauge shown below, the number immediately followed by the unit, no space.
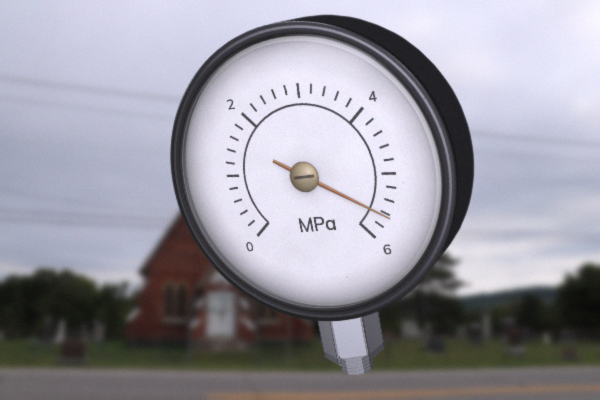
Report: 5.6MPa
